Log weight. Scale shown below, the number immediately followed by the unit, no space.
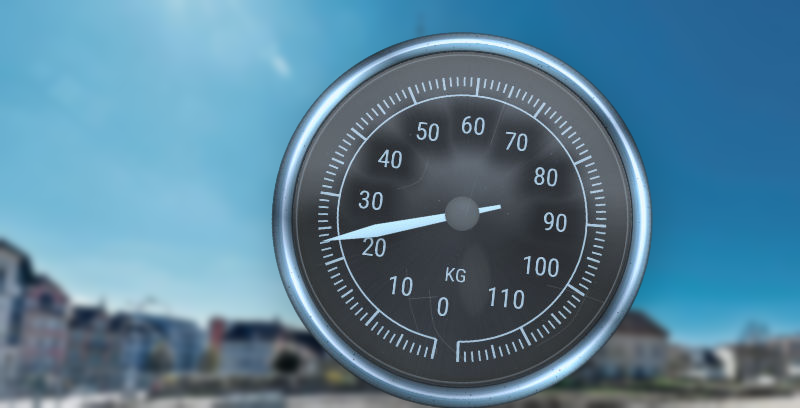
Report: 23kg
